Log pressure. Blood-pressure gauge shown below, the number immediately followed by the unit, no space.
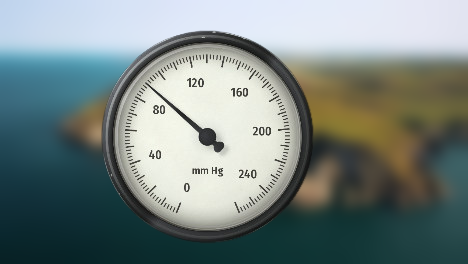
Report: 90mmHg
